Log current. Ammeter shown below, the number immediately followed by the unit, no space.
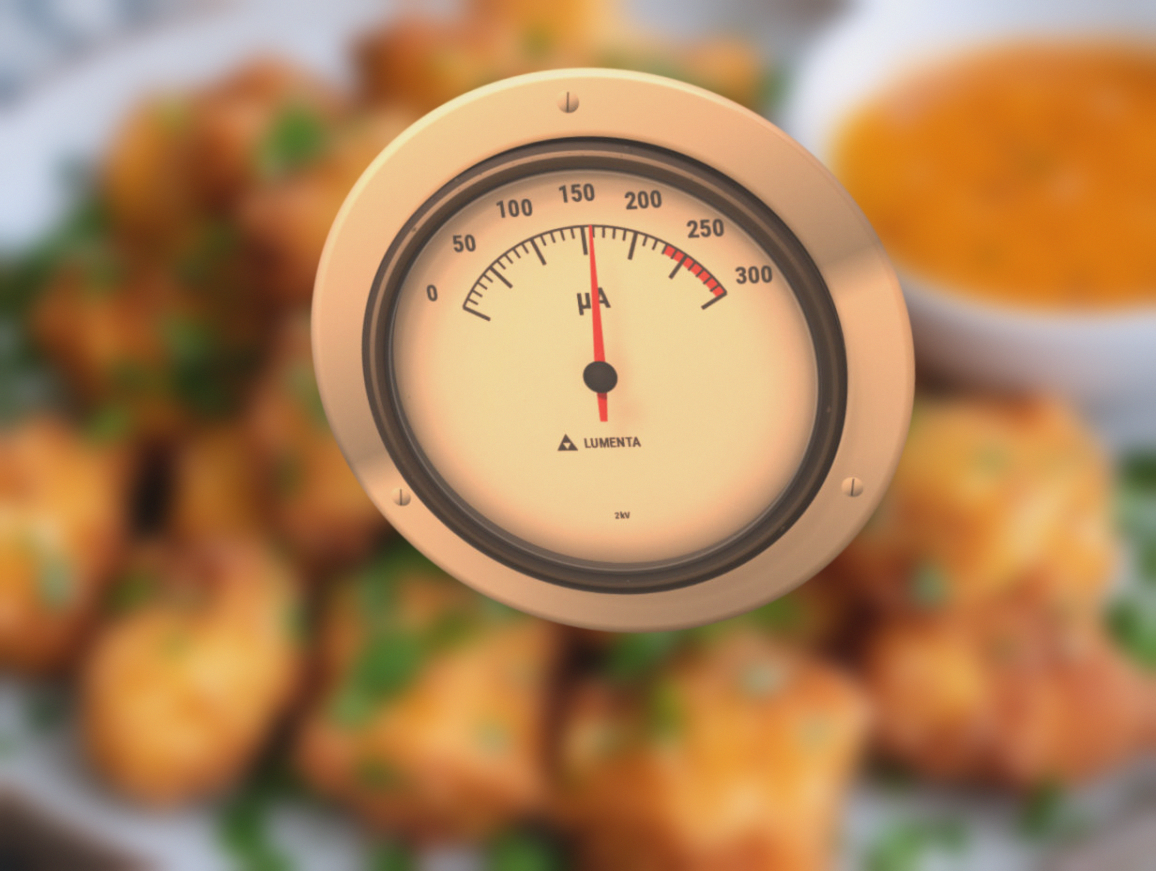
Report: 160µA
